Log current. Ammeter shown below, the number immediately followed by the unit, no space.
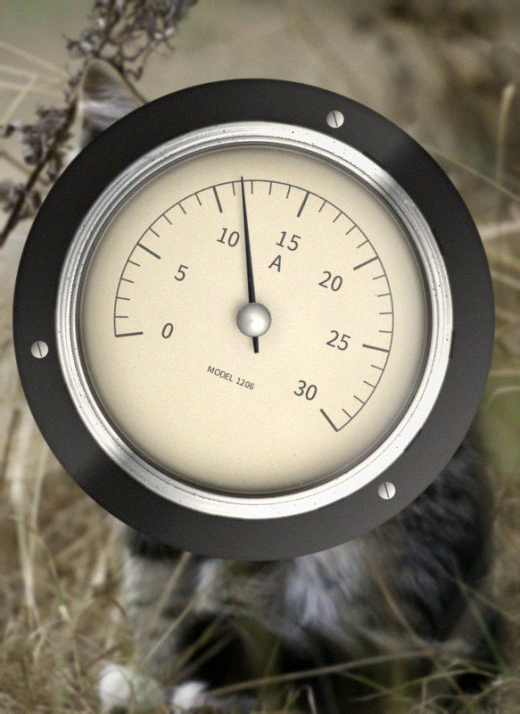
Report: 11.5A
